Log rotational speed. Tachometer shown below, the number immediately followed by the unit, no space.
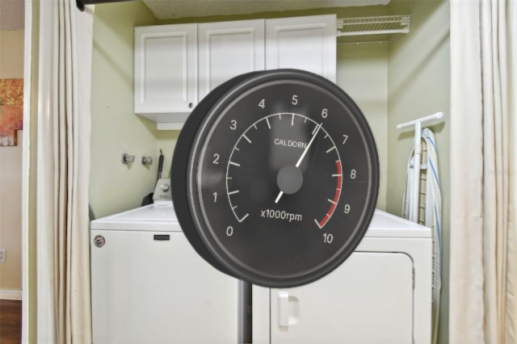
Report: 6000rpm
